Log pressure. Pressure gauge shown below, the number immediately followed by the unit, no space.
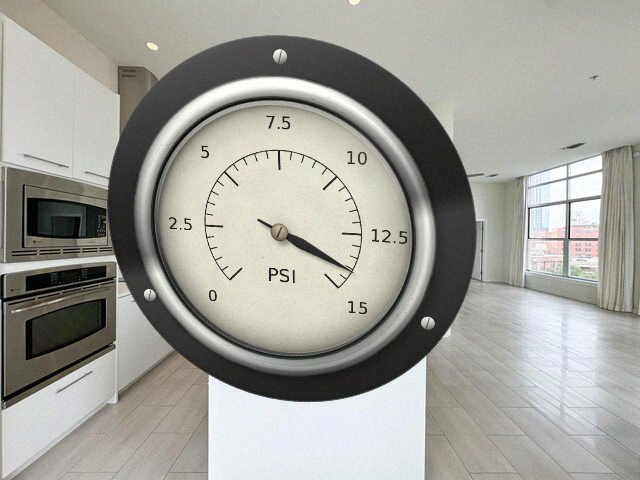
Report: 14psi
